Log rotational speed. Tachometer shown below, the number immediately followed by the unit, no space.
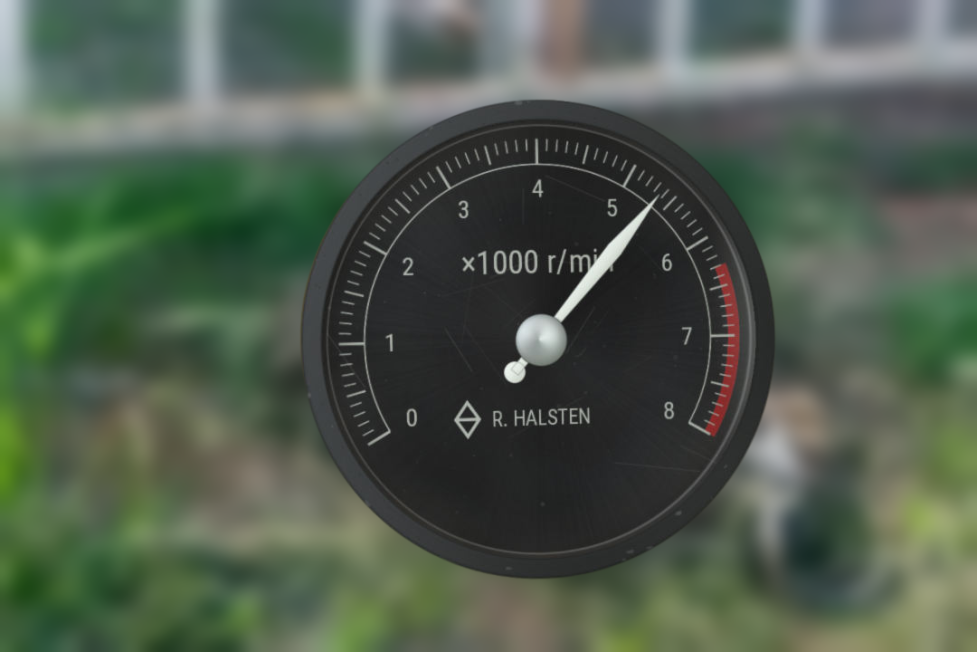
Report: 5350rpm
